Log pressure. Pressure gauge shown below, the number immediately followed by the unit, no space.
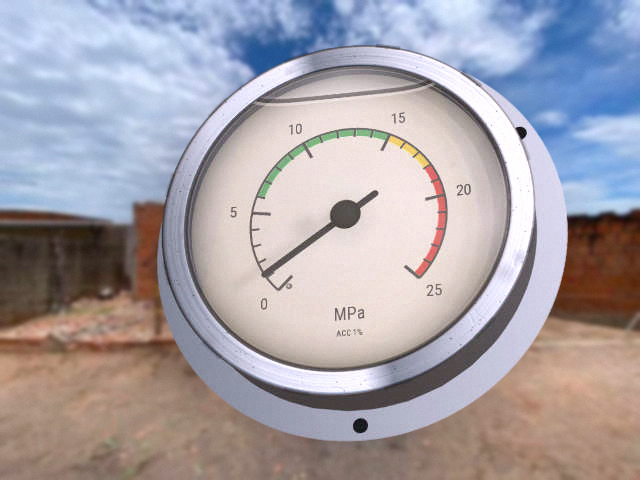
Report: 1MPa
